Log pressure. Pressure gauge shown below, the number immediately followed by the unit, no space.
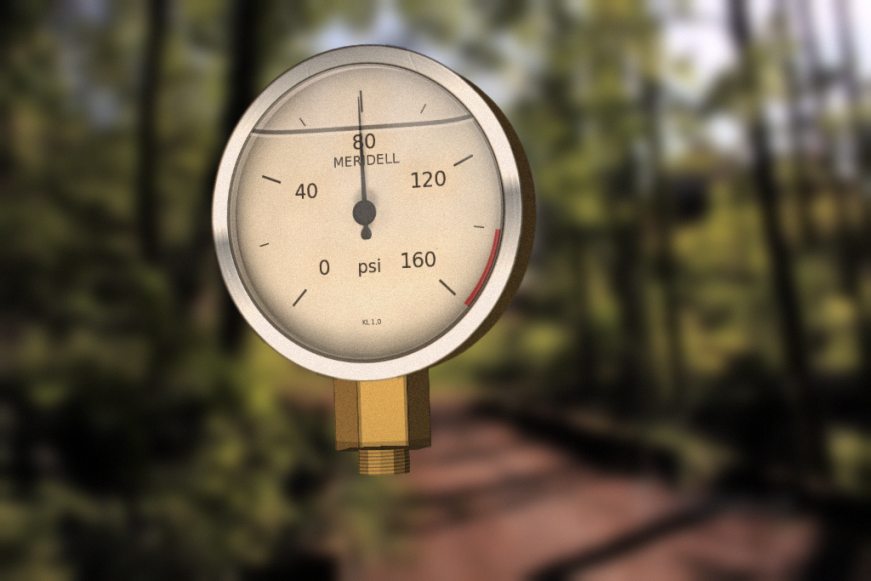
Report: 80psi
